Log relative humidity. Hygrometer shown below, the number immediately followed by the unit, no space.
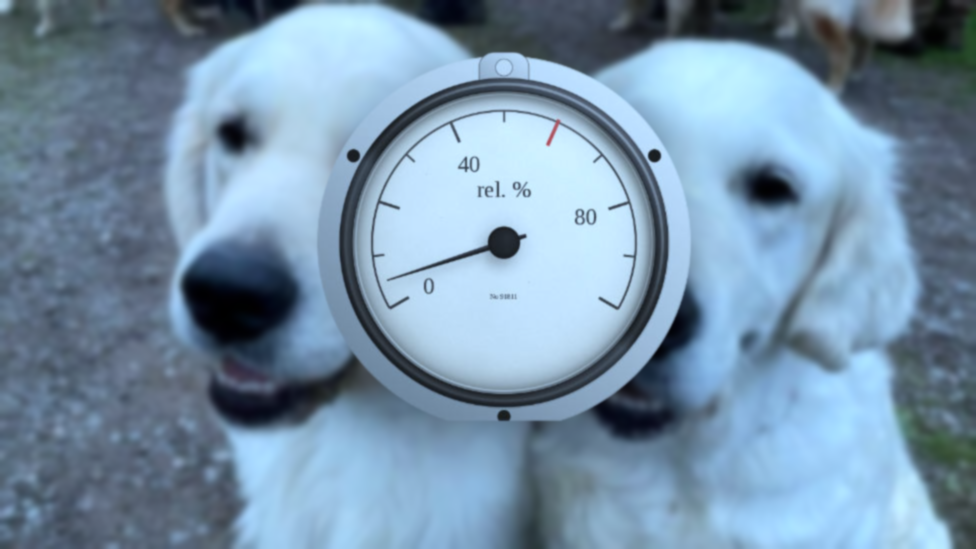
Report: 5%
